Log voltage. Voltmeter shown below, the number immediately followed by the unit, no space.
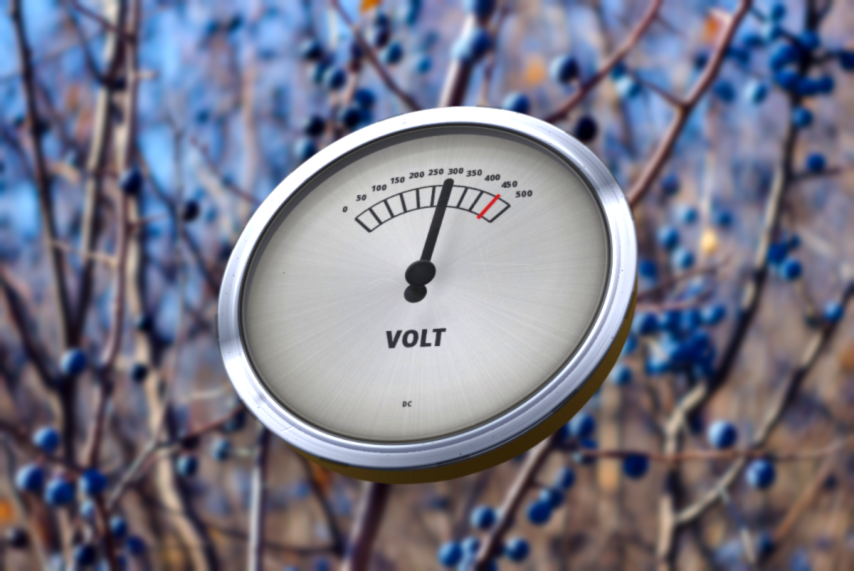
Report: 300V
